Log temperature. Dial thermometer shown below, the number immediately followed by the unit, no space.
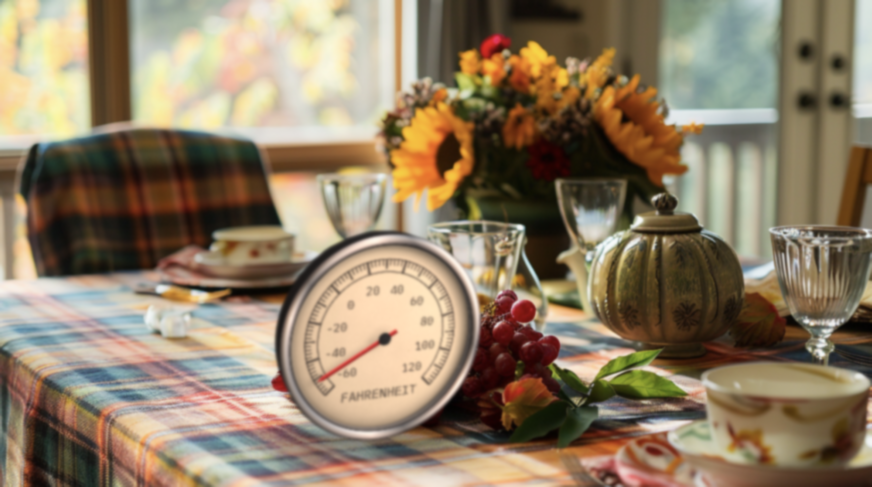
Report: -50°F
